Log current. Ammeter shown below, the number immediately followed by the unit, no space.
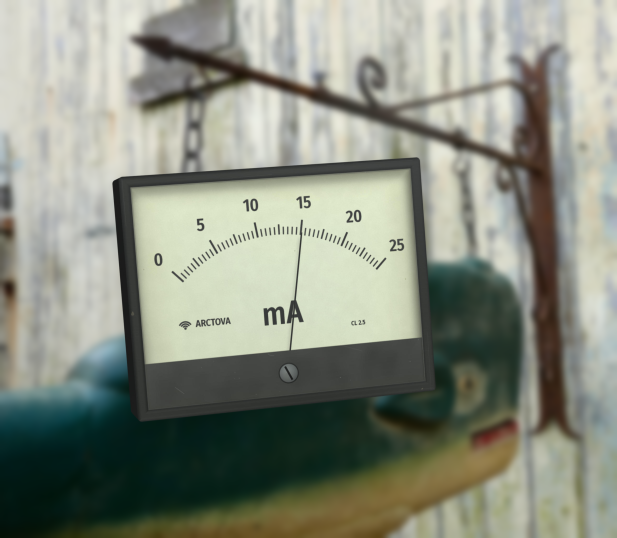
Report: 15mA
